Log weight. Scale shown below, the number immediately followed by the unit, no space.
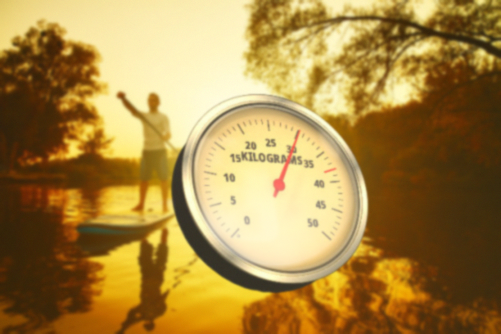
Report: 30kg
